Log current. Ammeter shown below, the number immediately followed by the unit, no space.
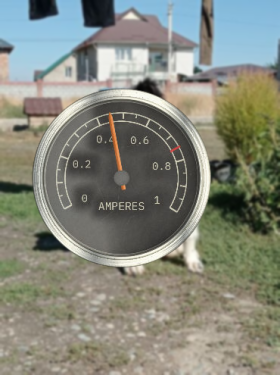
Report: 0.45A
